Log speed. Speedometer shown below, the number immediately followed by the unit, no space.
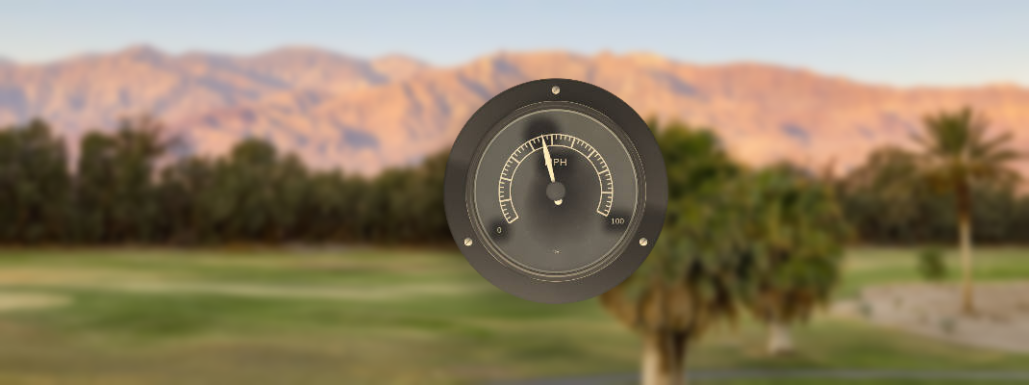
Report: 46mph
